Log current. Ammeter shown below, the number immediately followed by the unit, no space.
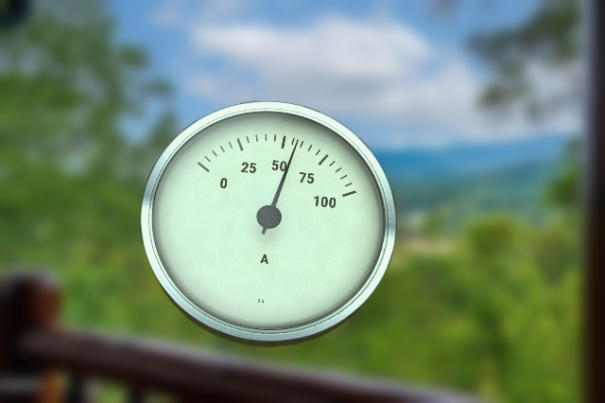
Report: 57.5A
